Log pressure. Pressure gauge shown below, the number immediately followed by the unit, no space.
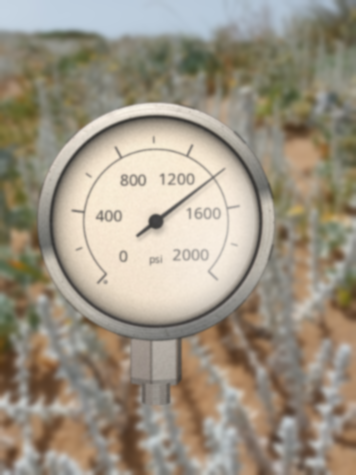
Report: 1400psi
